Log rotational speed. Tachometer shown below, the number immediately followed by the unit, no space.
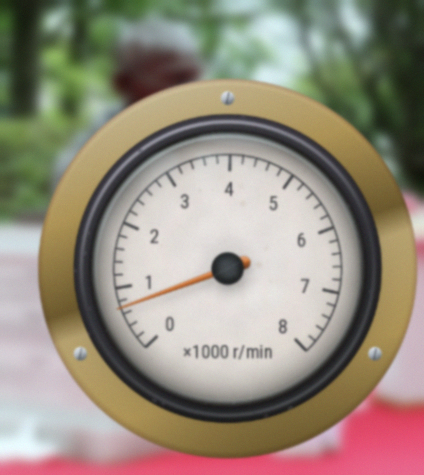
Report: 700rpm
